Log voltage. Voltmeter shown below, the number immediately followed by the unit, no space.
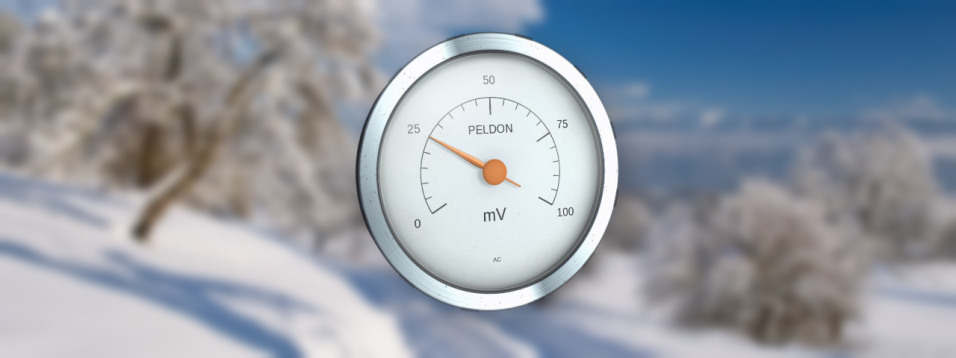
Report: 25mV
